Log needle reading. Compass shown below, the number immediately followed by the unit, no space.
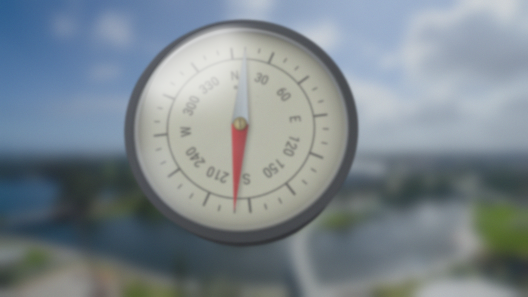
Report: 190°
